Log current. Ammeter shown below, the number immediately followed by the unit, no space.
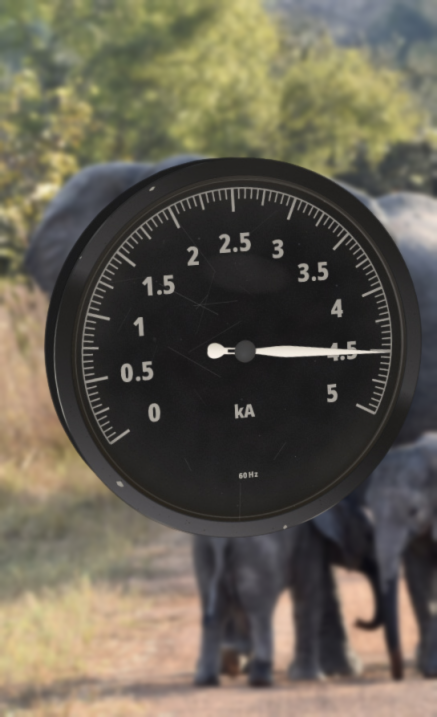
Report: 4.5kA
